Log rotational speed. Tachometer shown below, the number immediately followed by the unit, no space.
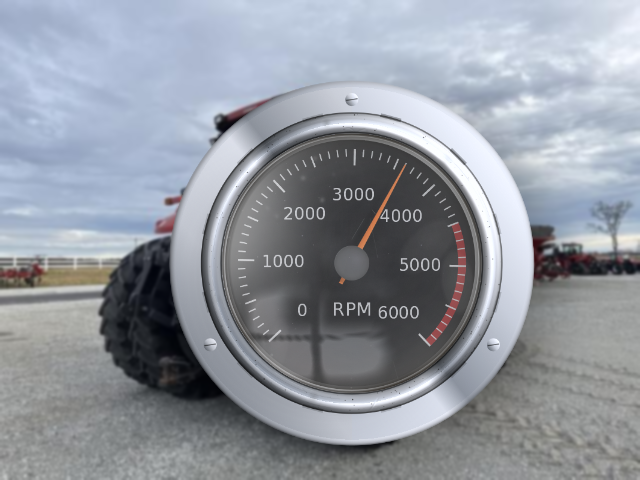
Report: 3600rpm
